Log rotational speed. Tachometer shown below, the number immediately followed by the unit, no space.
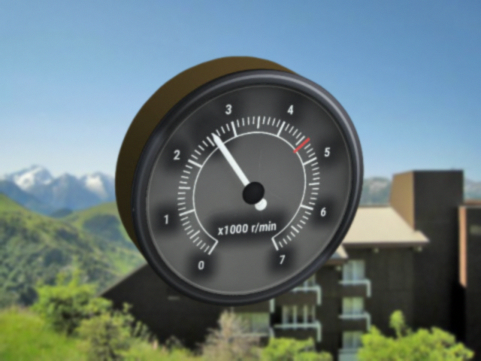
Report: 2600rpm
